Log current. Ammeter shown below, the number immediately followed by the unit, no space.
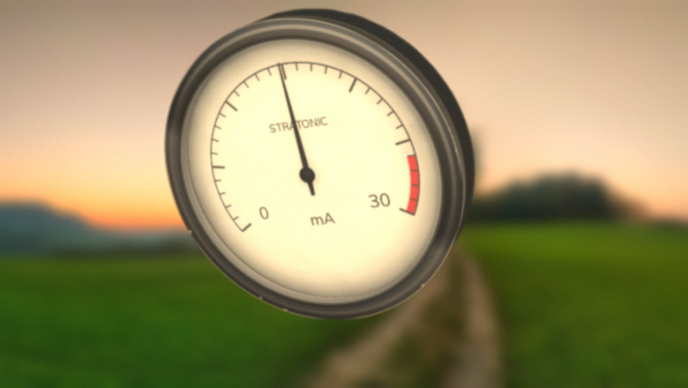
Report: 15mA
